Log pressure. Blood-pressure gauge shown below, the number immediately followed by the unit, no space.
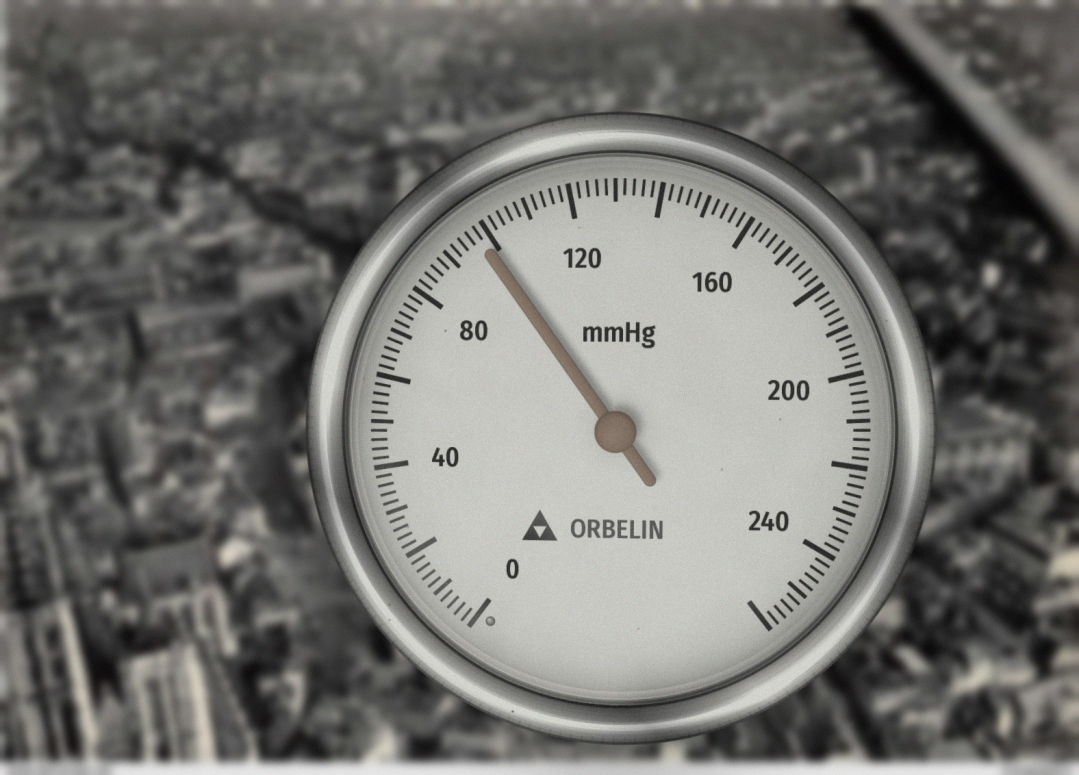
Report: 98mmHg
